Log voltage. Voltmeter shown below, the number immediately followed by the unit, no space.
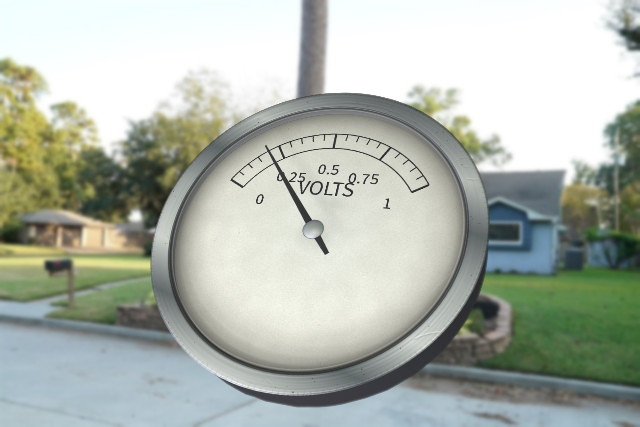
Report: 0.2V
